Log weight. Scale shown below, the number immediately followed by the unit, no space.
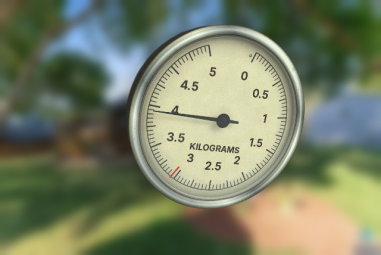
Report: 3.95kg
